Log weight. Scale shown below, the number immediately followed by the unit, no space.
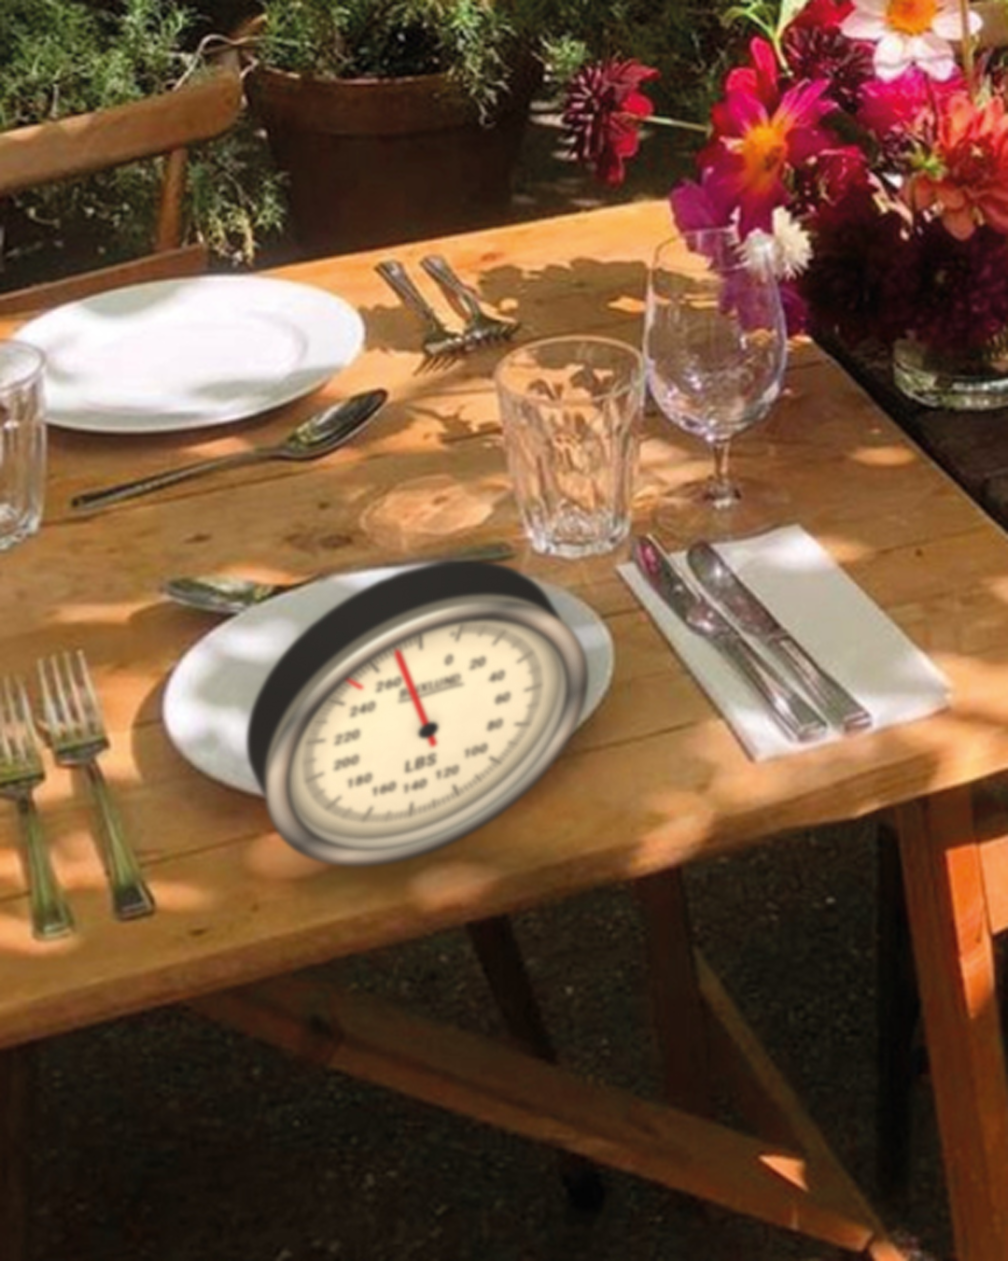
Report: 270lb
